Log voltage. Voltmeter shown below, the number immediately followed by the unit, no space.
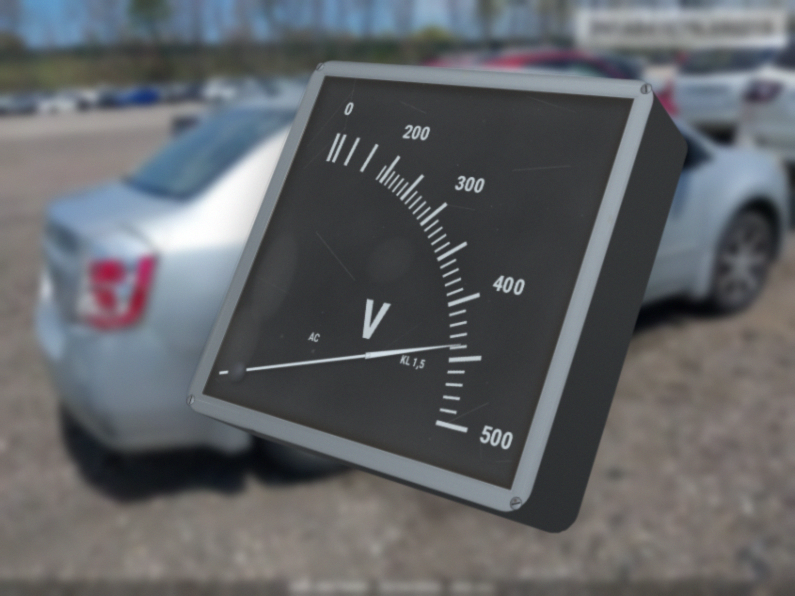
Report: 440V
